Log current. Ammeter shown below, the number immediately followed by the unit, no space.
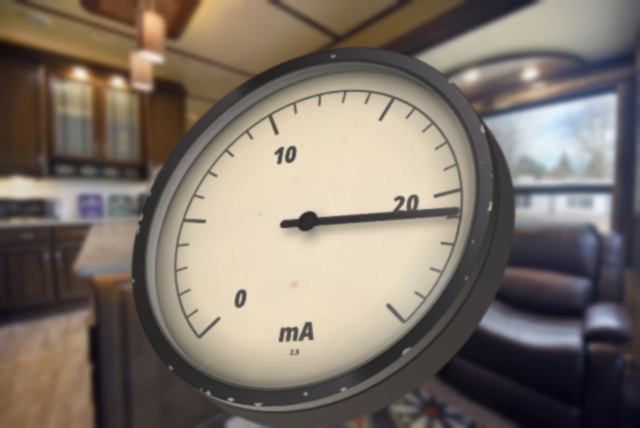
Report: 21mA
